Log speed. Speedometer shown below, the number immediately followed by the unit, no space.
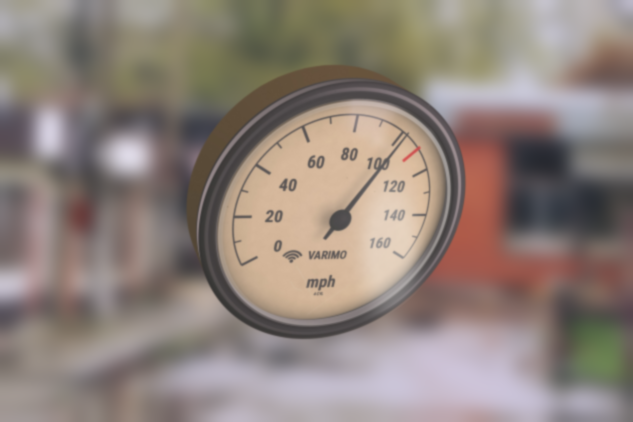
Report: 100mph
